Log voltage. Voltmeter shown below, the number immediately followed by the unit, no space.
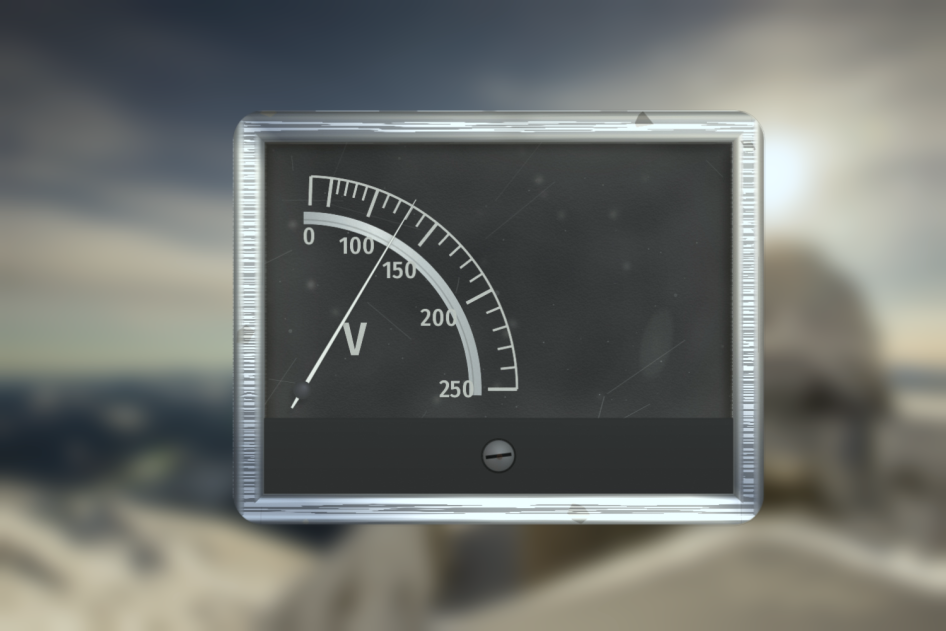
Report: 130V
